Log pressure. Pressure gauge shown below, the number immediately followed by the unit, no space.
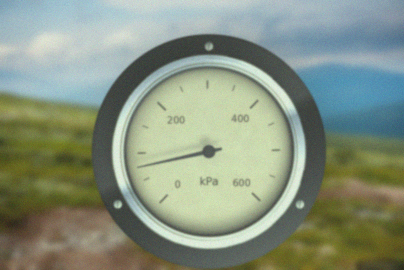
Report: 75kPa
